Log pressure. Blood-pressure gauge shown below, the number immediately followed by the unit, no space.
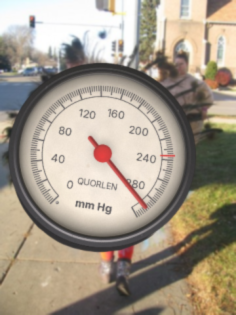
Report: 290mmHg
